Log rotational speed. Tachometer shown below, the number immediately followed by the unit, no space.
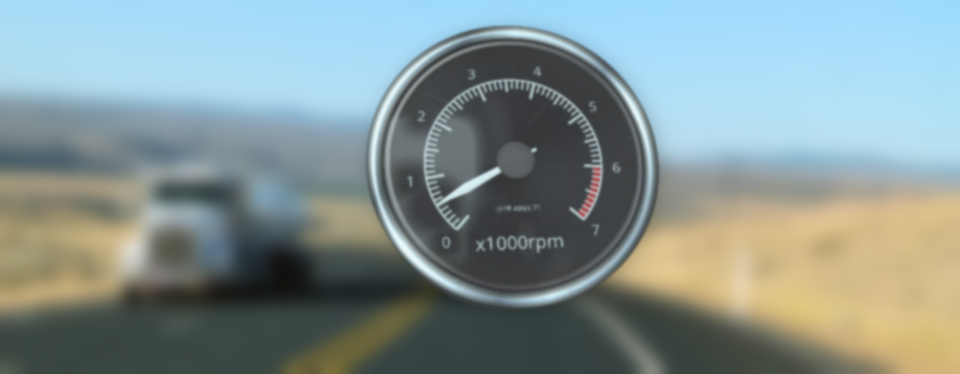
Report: 500rpm
